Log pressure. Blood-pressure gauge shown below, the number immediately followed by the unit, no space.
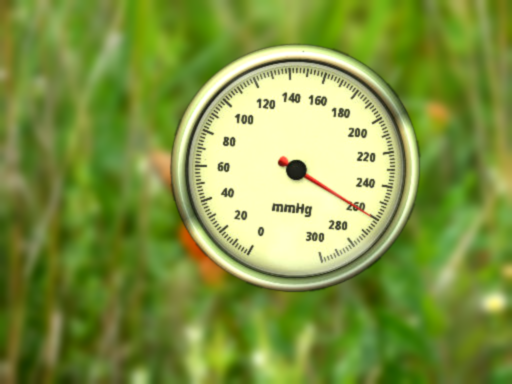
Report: 260mmHg
